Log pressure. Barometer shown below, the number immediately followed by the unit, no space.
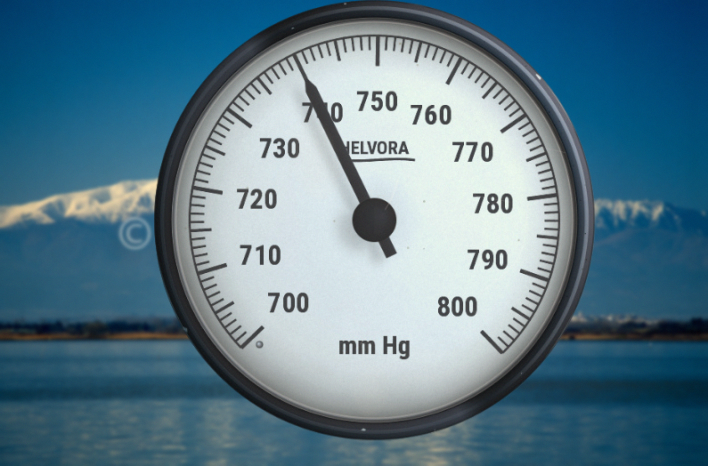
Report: 740mmHg
